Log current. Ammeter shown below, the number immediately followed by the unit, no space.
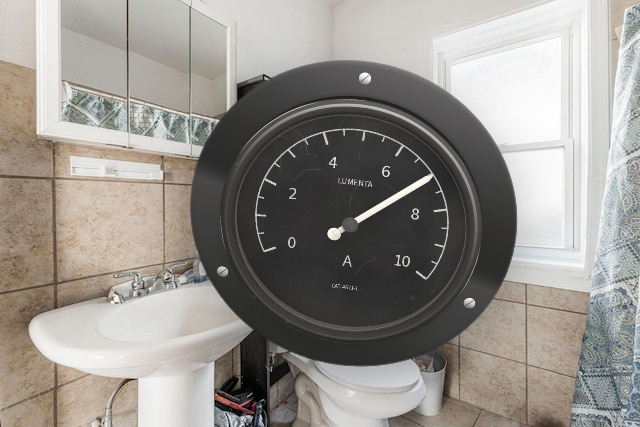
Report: 7A
